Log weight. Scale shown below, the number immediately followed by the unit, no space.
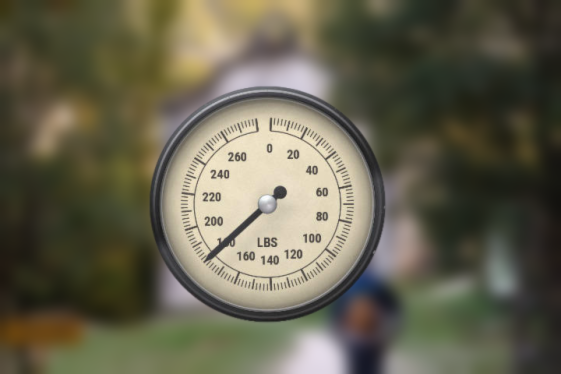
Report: 180lb
